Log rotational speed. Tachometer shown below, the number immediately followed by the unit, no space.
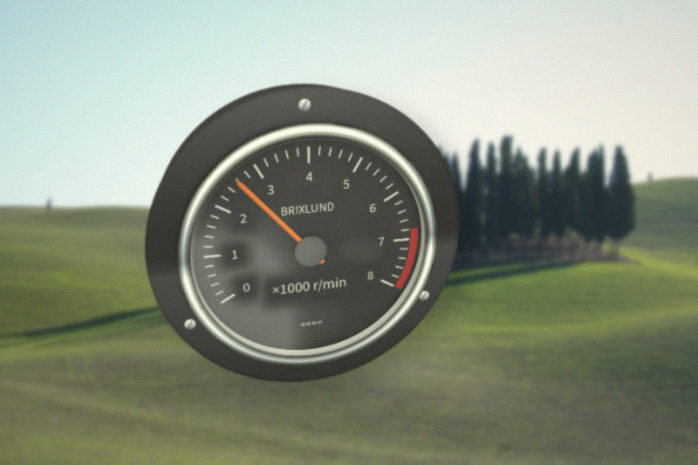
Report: 2600rpm
